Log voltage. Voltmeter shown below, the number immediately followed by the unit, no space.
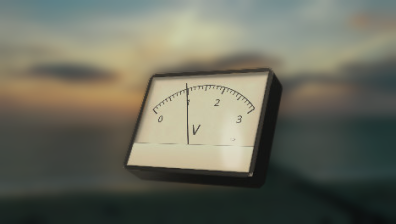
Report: 1V
